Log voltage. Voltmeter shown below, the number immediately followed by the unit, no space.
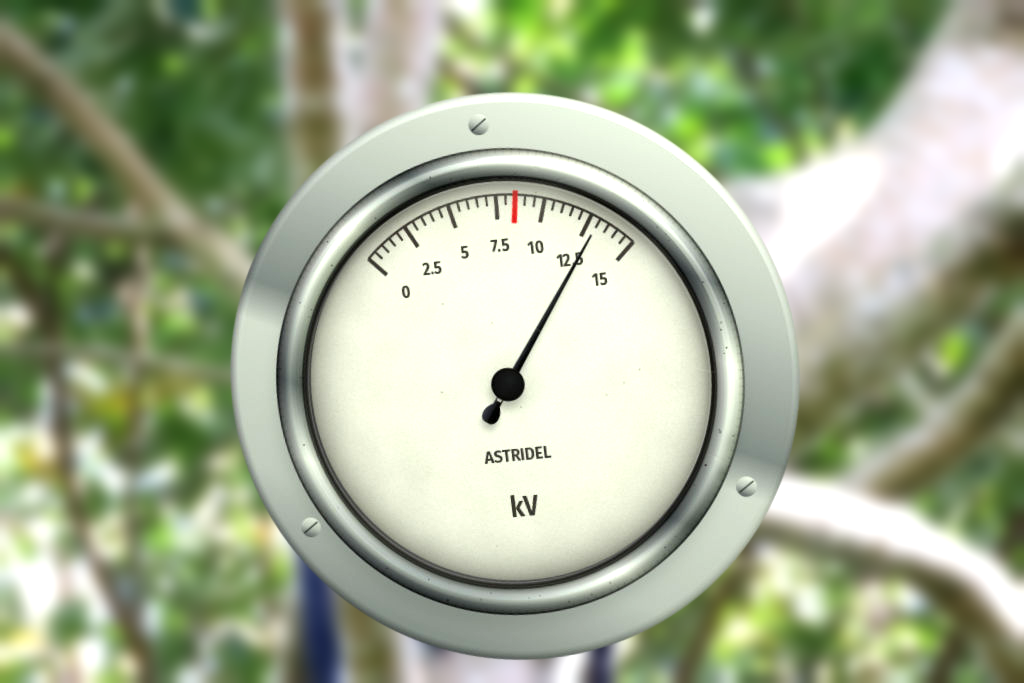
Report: 13kV
